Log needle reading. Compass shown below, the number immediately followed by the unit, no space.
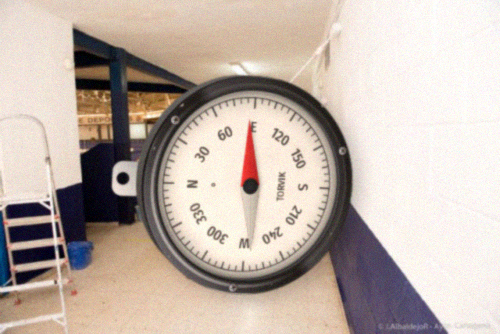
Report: 85°
